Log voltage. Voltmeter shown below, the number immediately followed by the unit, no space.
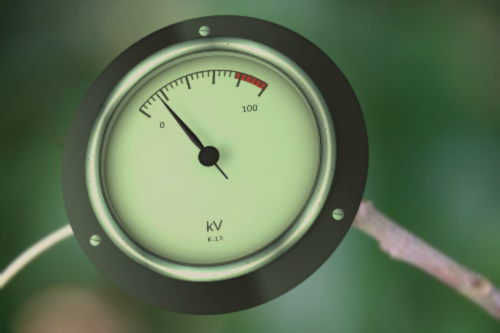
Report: 16kV
